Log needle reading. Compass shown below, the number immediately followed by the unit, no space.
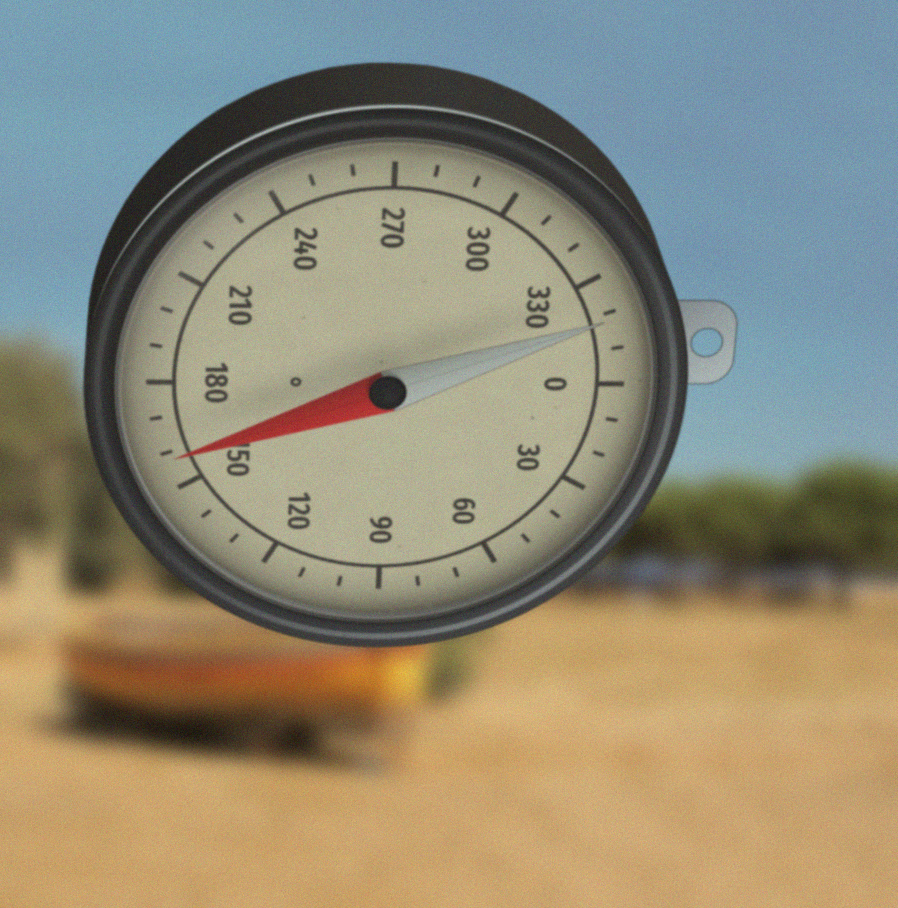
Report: 160°
